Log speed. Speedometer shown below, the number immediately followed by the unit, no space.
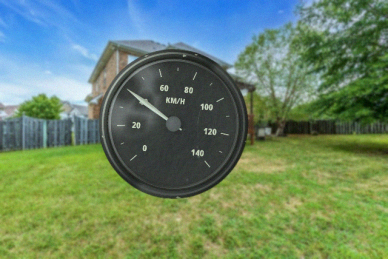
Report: 40km/h
